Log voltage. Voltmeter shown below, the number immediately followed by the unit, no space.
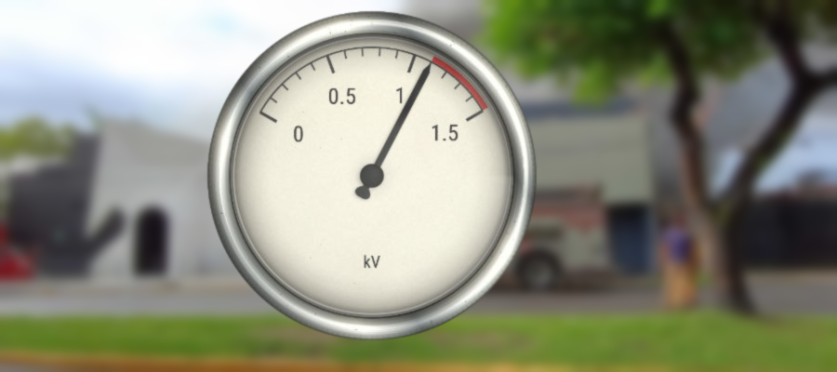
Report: 1.1kV
